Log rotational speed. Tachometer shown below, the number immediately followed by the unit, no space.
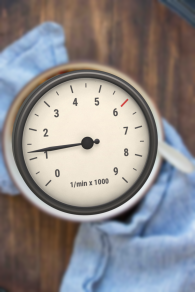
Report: 1250rpm
